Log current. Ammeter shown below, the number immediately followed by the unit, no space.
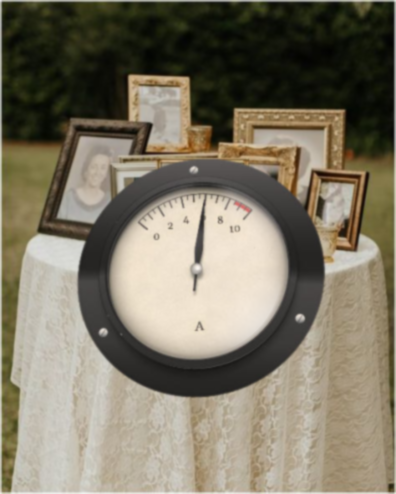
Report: 6A
